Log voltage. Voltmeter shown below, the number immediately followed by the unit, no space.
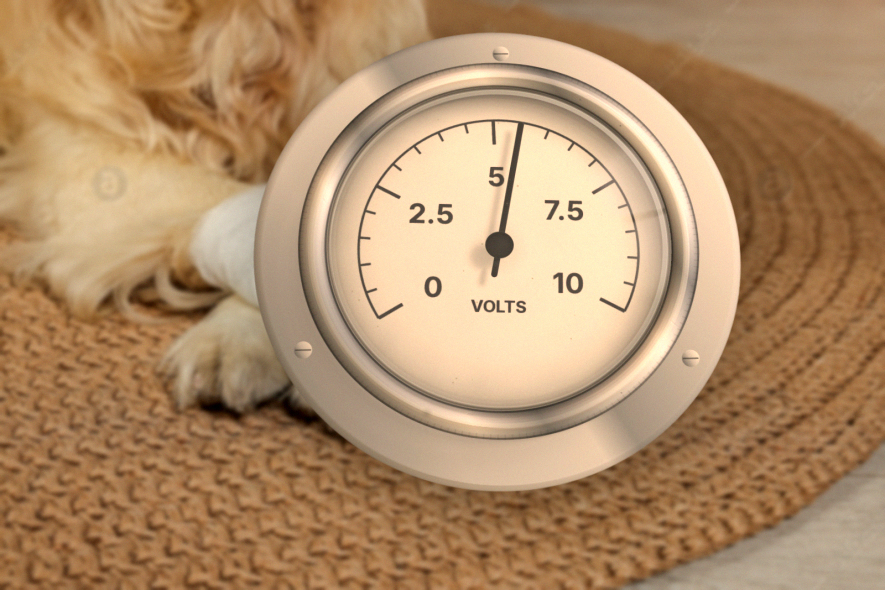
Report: 5.5V
